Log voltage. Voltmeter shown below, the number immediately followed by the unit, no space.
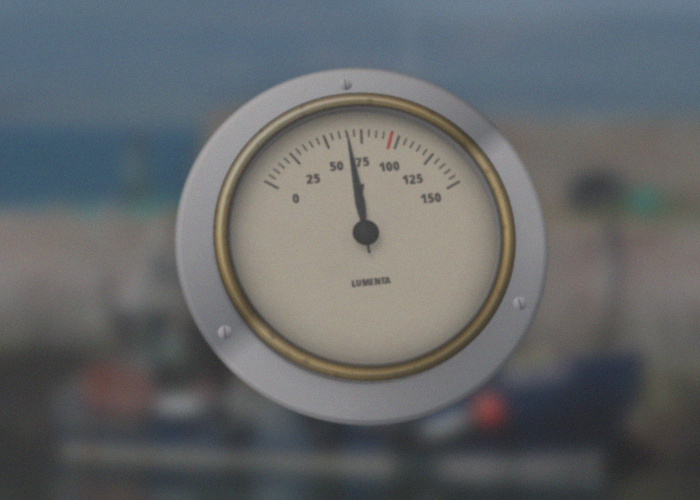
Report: 65V
